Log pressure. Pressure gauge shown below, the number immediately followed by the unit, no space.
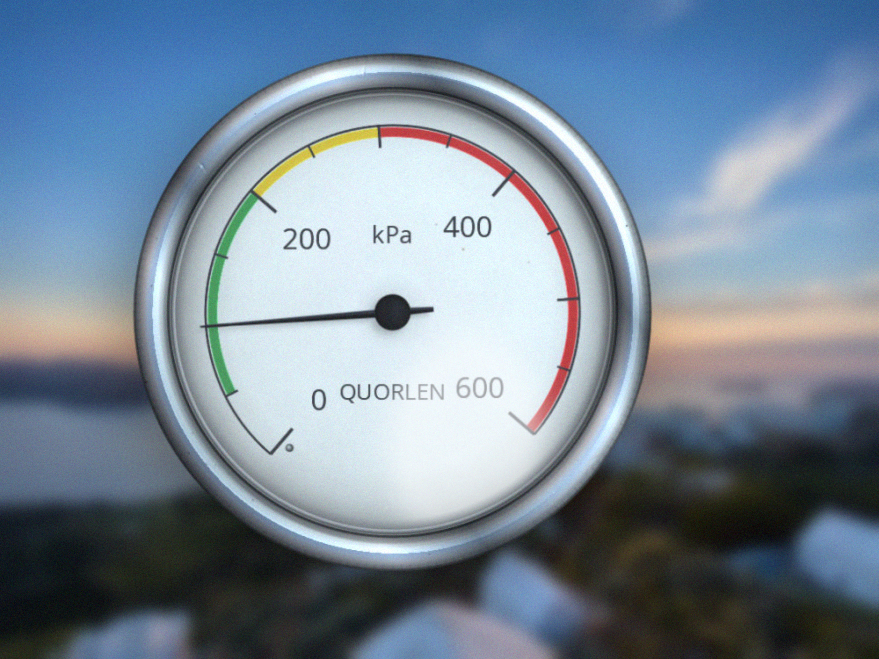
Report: 100kPa
